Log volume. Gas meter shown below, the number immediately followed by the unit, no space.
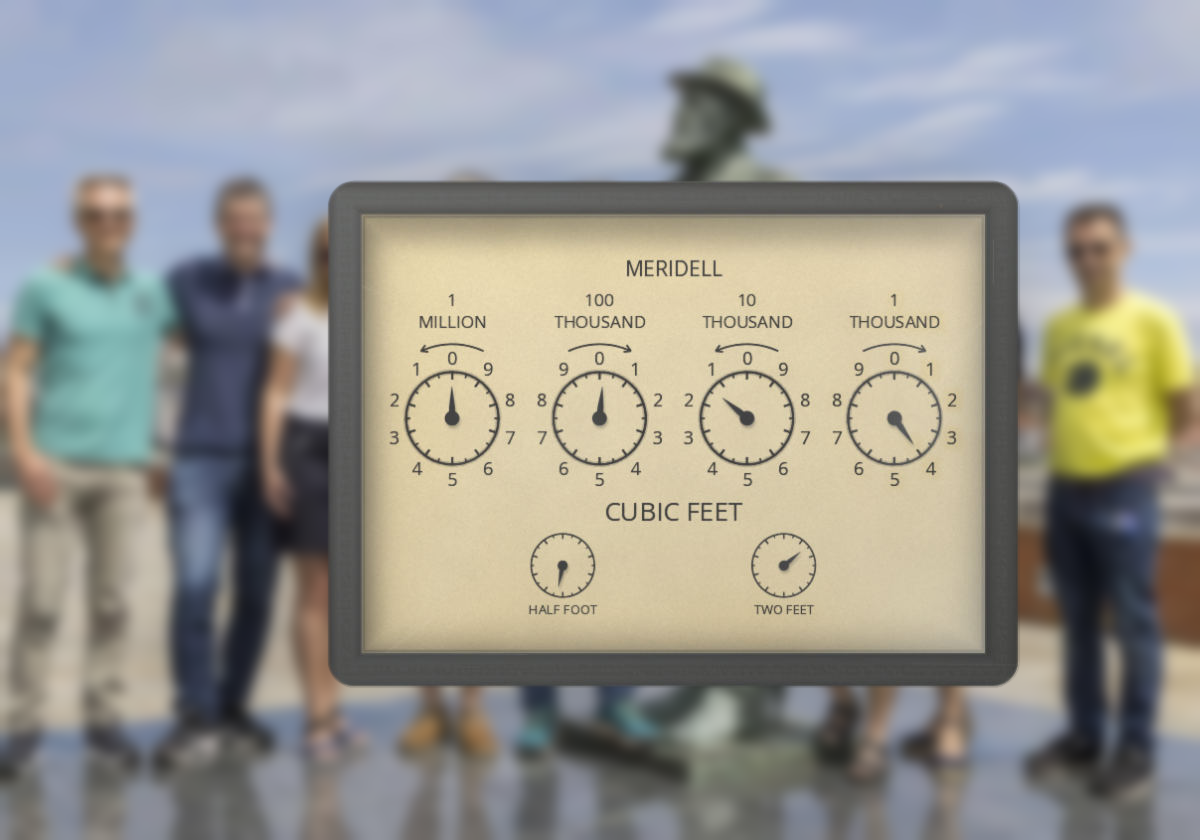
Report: 1400ft³
